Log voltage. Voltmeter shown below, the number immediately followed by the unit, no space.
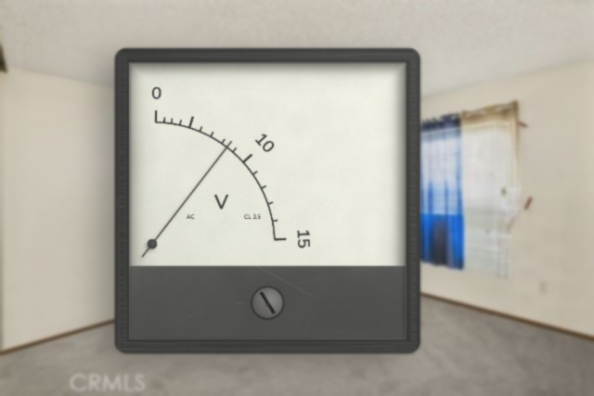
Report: 8.5V
